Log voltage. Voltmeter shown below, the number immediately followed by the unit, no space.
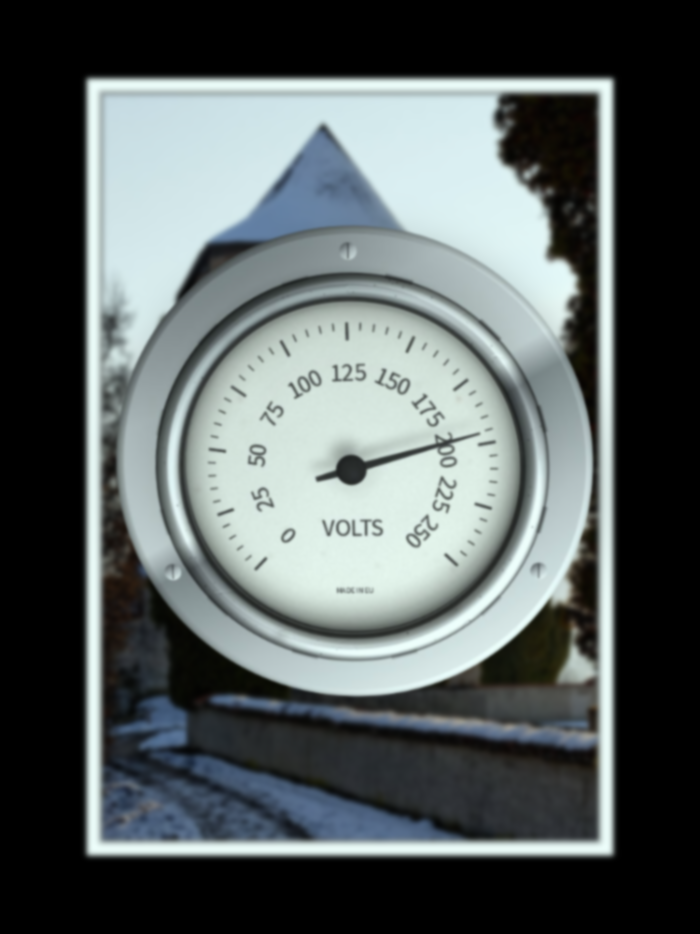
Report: 195V
